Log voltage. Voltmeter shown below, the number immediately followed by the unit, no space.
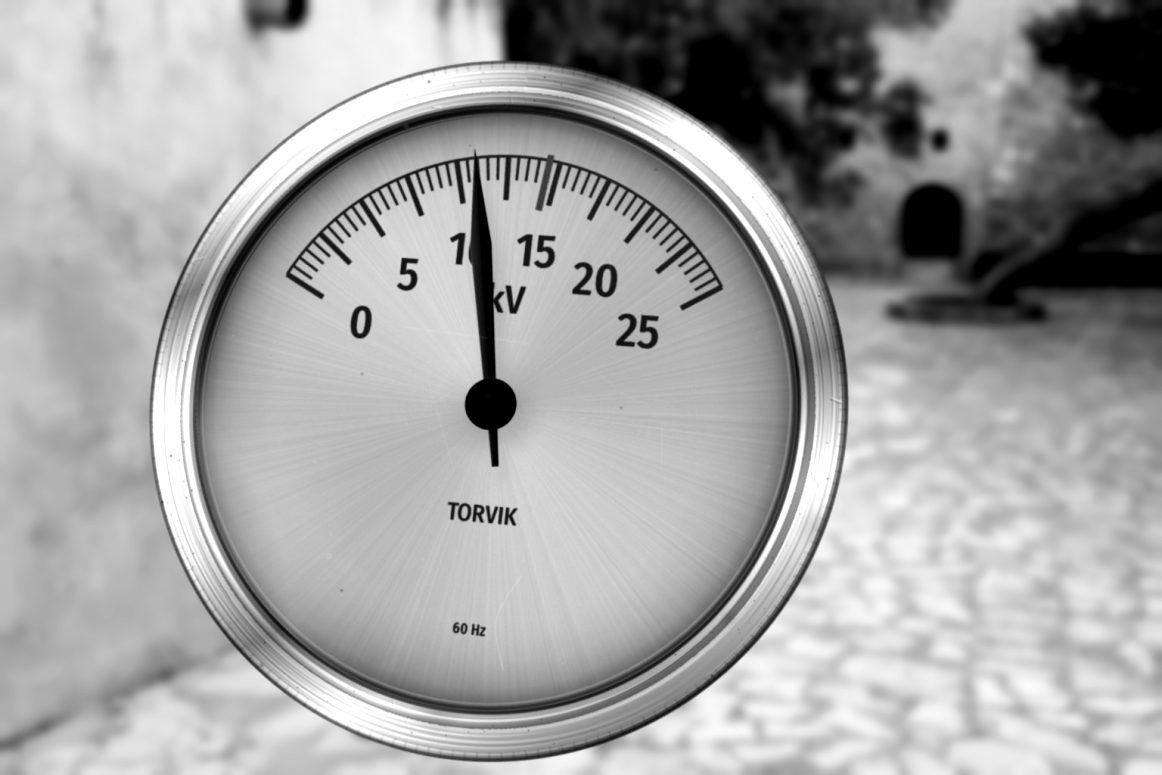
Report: 11kV
